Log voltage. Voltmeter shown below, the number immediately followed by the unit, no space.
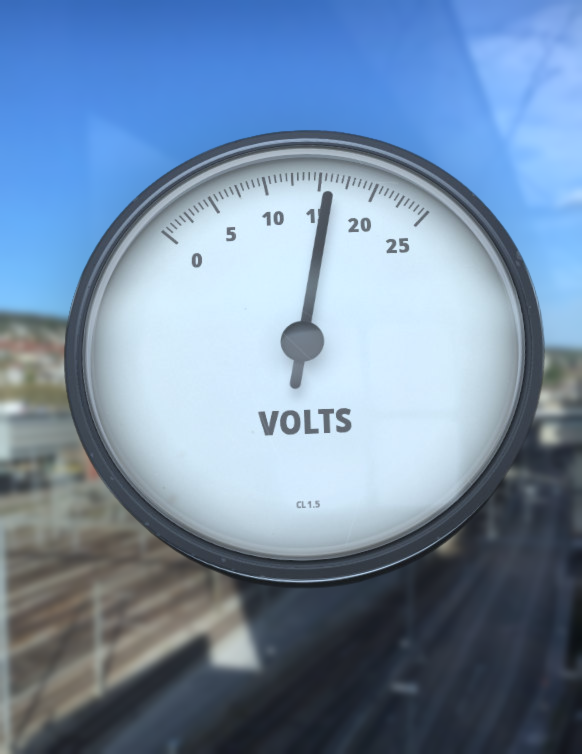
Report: 16V
